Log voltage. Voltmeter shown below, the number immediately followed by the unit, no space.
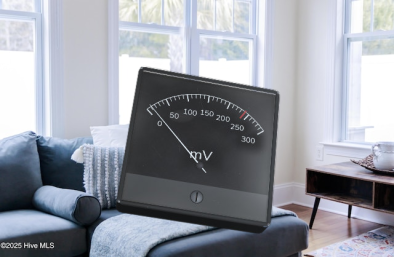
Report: 10mV
